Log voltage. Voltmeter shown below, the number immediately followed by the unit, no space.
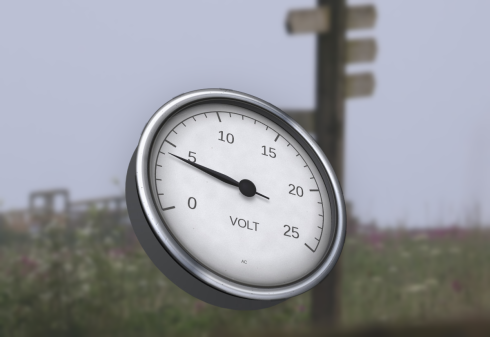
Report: 4V
